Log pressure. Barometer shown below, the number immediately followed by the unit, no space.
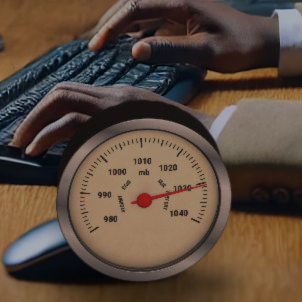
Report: 1030mbar
